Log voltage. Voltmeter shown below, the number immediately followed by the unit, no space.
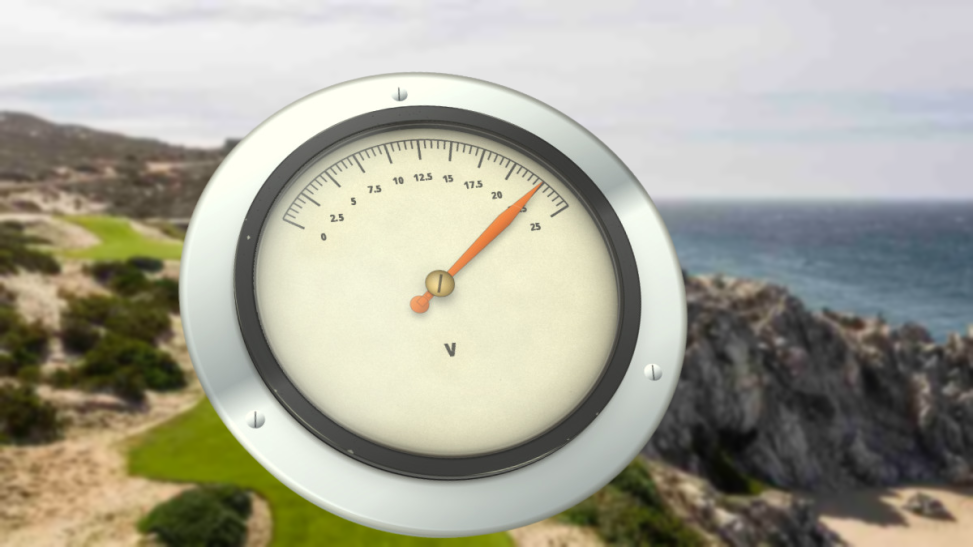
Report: 22.5V
